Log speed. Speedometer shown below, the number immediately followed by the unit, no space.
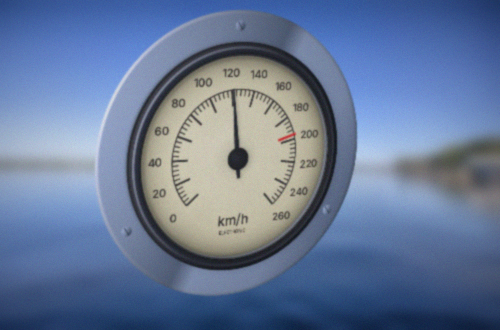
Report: 120km/h
